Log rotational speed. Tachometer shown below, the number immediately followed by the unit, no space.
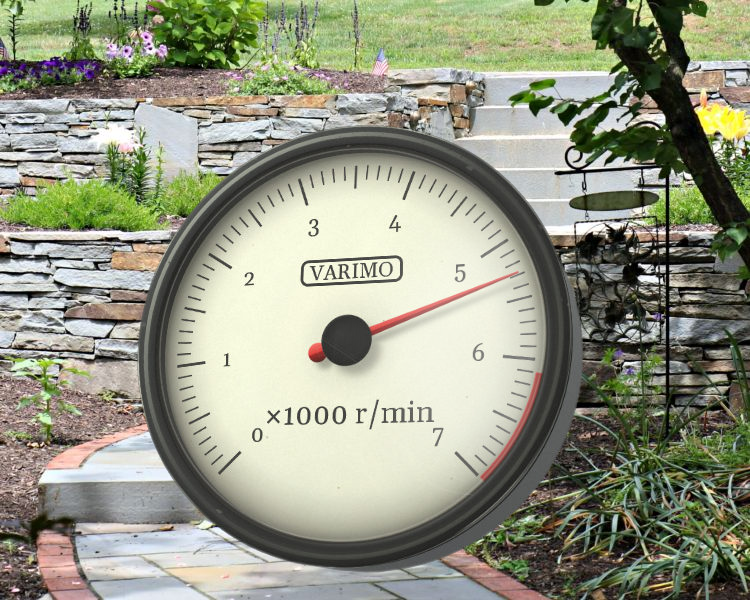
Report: 5300rpm
